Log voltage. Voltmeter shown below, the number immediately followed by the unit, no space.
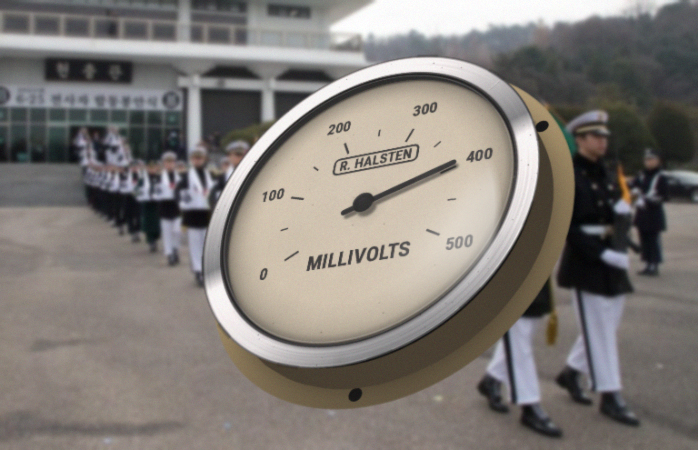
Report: 400mV
